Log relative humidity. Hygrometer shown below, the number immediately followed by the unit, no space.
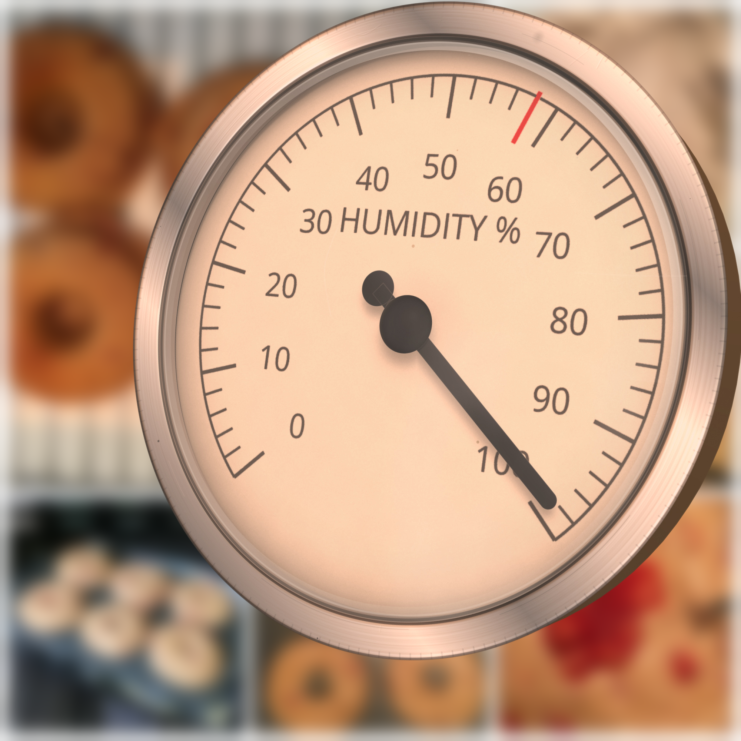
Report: 98%
